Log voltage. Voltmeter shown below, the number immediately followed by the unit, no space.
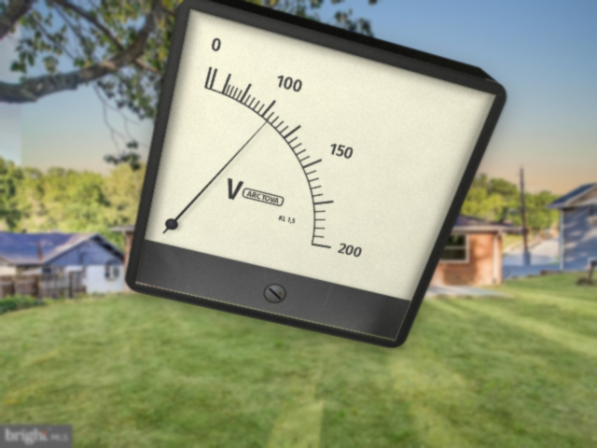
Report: 105V
